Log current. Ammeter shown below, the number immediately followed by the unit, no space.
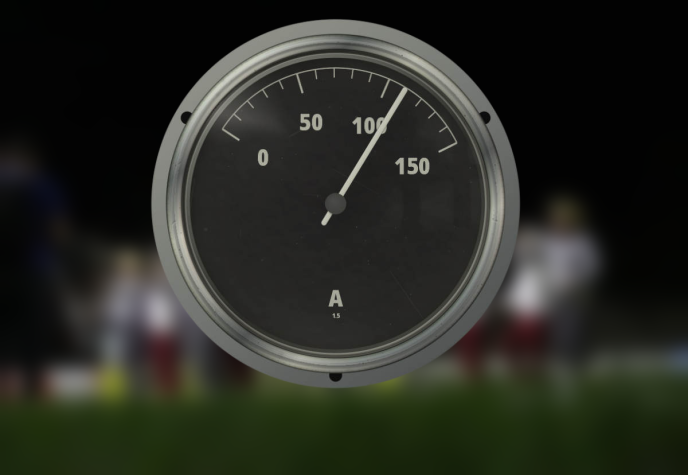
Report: 110A
